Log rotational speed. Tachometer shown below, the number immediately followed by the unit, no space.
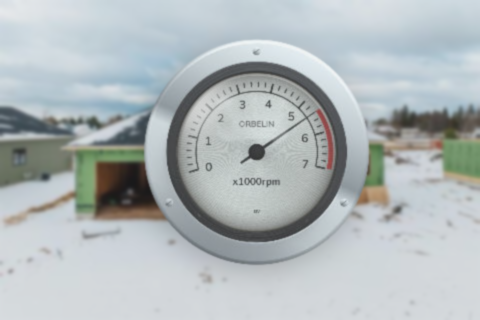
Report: 5400rpm
